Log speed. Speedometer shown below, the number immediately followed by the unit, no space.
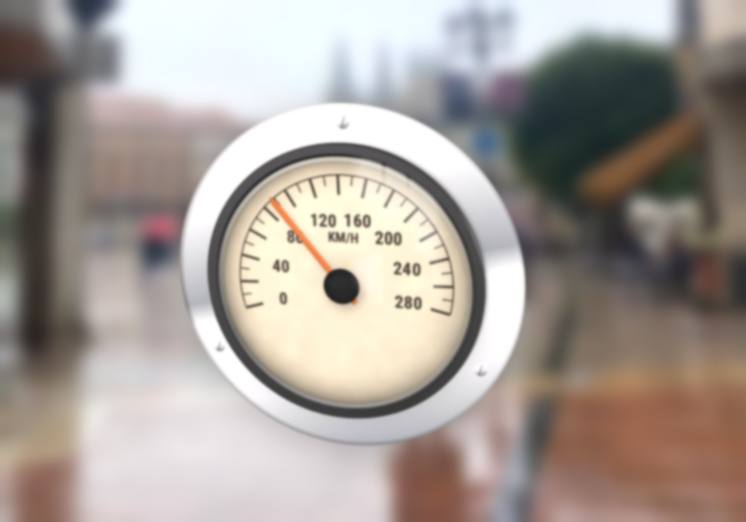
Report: 90km/h
